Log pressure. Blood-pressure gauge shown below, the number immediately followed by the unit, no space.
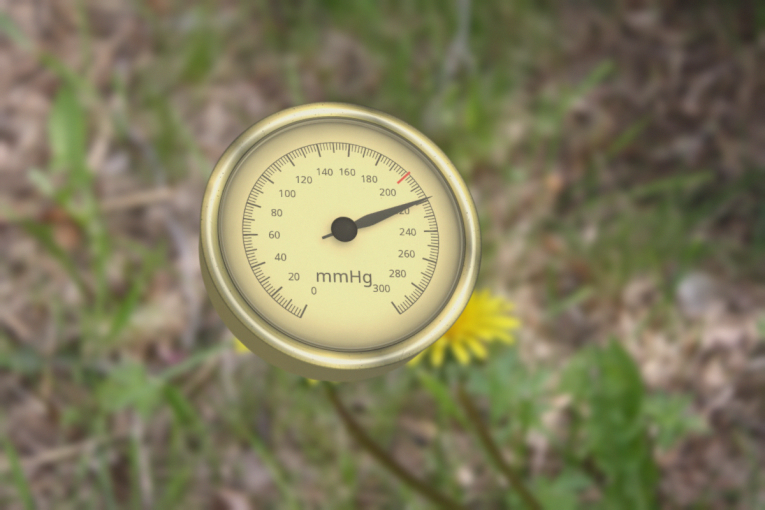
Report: 220mmHg
